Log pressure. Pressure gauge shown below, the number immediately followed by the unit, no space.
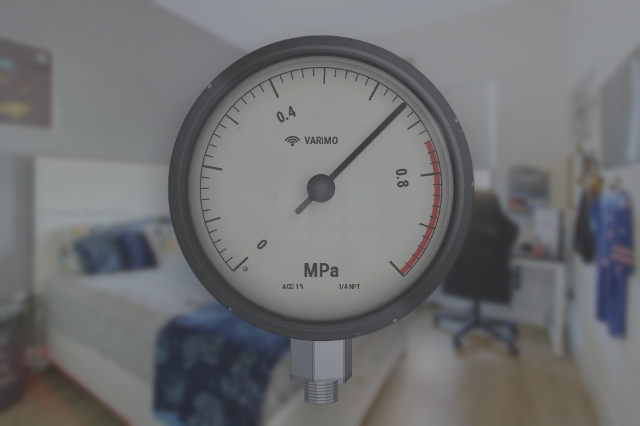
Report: 0.66MPa
